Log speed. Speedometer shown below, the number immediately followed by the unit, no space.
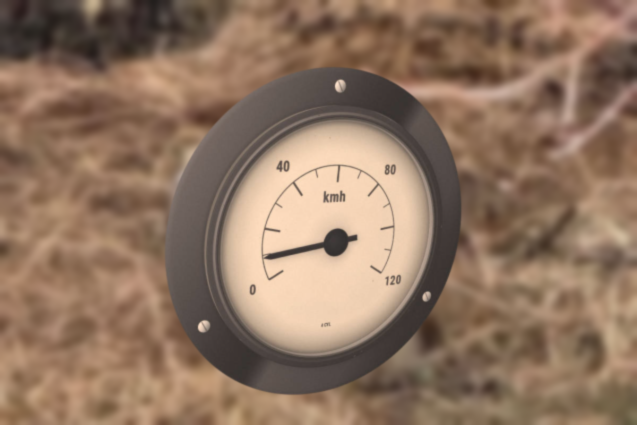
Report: 10km/h
